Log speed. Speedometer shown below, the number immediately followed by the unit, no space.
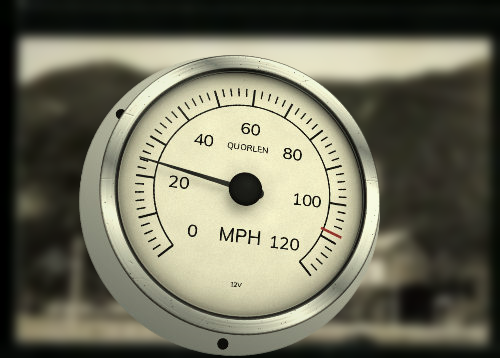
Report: 24mph
